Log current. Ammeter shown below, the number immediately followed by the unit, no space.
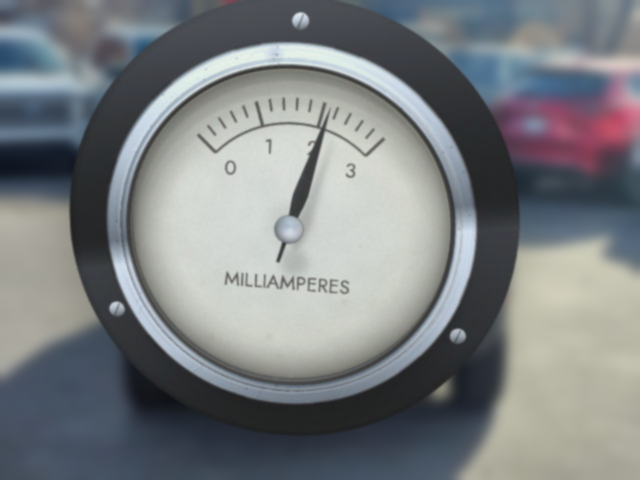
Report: 2.1mA
